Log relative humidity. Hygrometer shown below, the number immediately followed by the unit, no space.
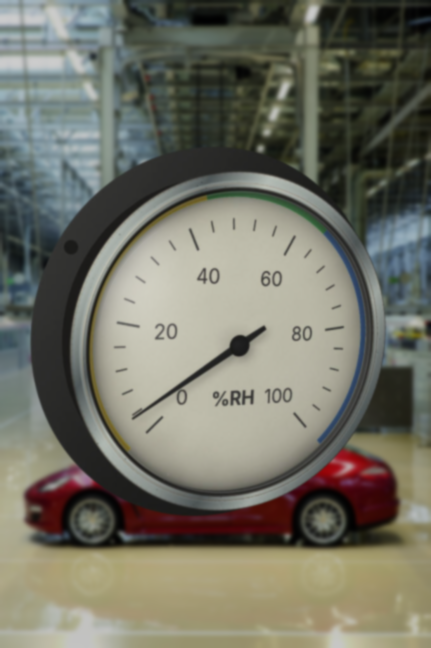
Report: 4%
